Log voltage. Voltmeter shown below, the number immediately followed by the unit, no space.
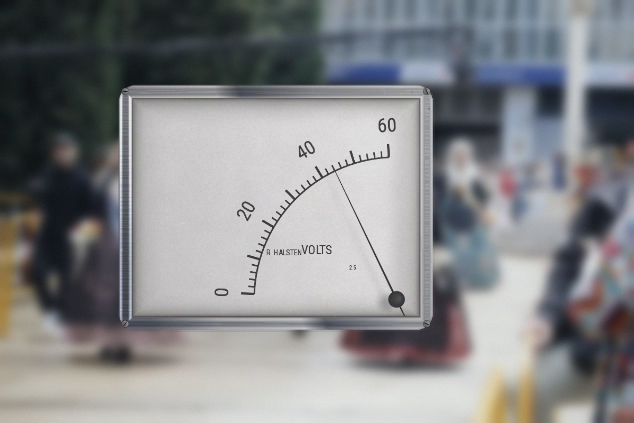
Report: 44V
